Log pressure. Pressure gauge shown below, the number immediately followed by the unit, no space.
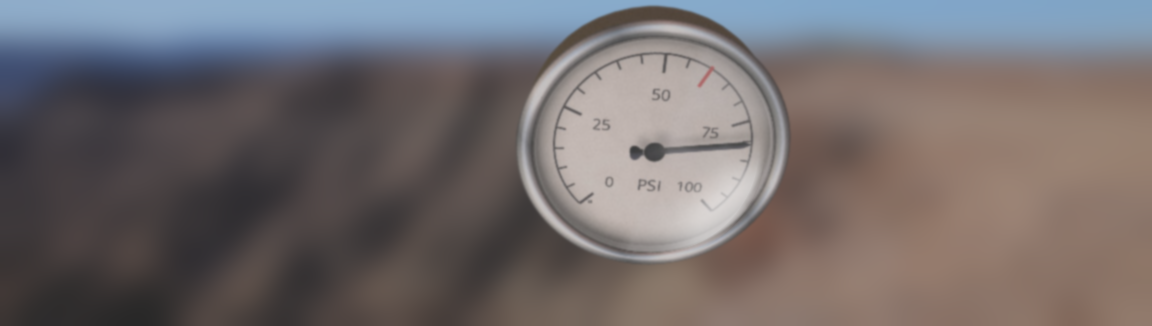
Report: 80psi
